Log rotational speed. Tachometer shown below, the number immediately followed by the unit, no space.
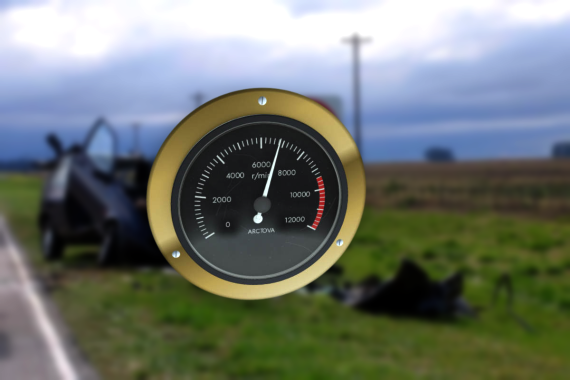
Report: 6800rpm
